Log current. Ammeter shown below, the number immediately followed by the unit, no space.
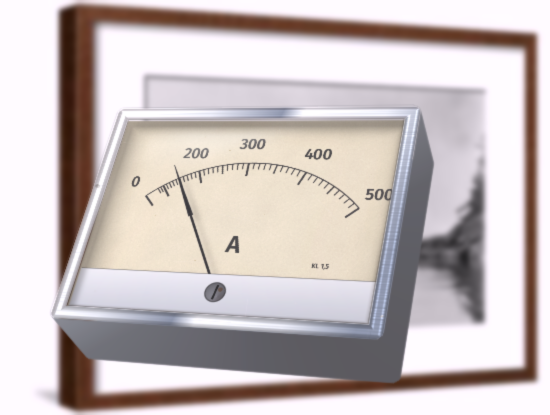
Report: 150A
